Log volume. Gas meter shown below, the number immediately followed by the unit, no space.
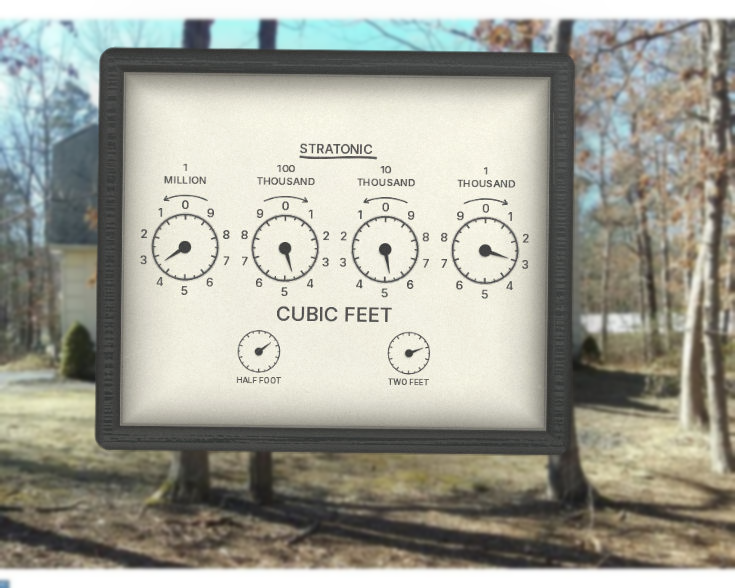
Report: 345300ft³
